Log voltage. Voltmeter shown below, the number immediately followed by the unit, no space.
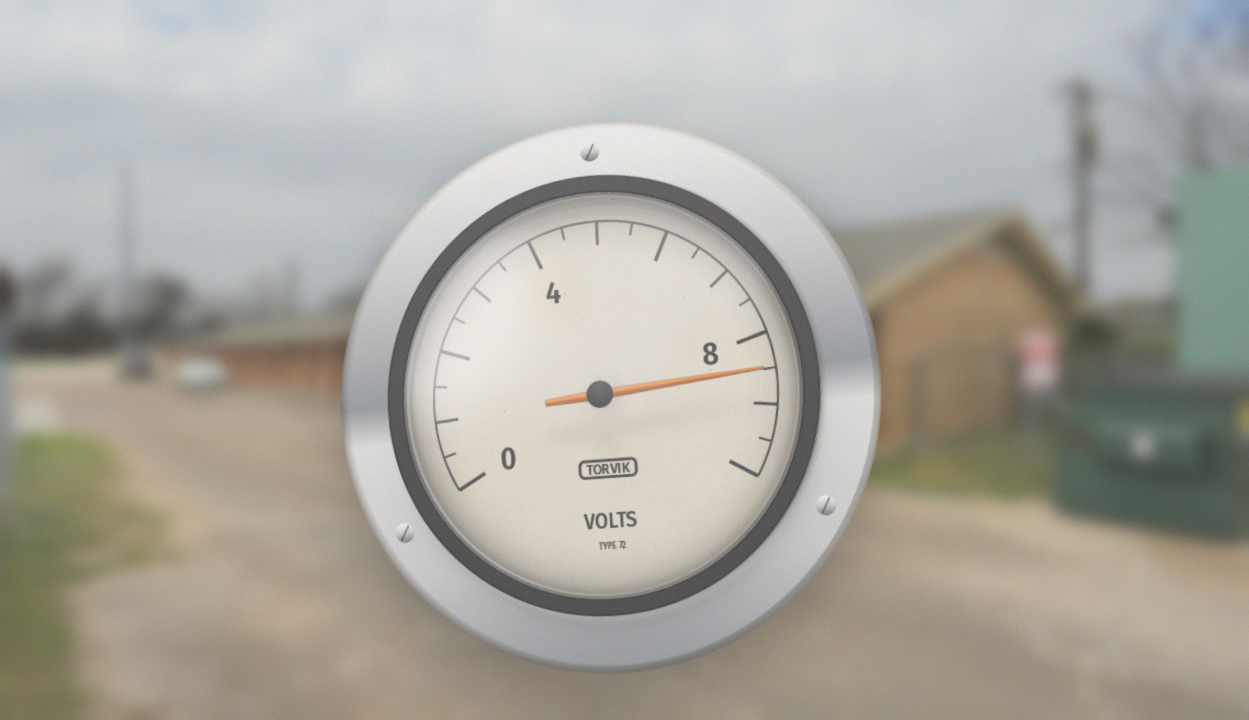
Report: 8.5V
